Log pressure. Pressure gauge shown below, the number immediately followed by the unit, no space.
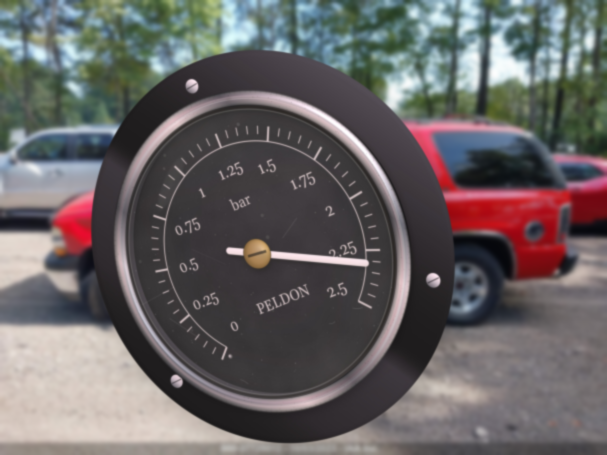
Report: 2.3bar
